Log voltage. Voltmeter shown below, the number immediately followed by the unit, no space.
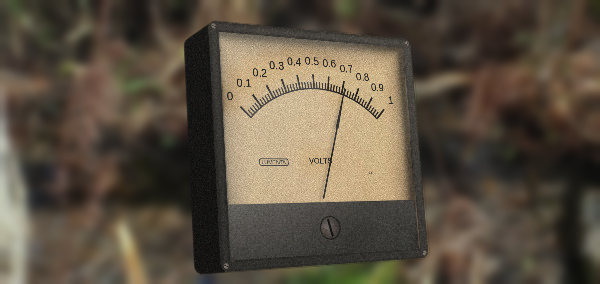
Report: 0.7V
